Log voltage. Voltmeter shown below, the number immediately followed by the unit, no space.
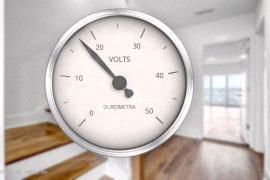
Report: 17.5V
